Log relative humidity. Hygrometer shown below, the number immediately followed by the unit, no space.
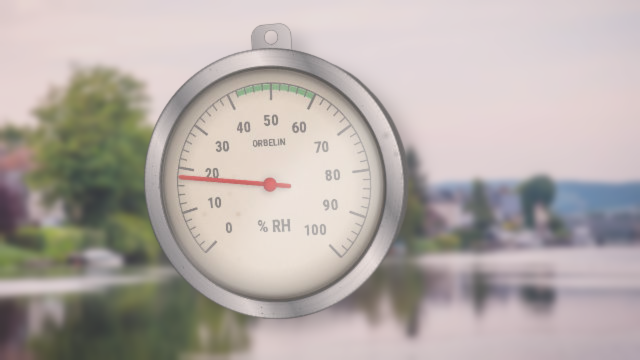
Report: 18%
